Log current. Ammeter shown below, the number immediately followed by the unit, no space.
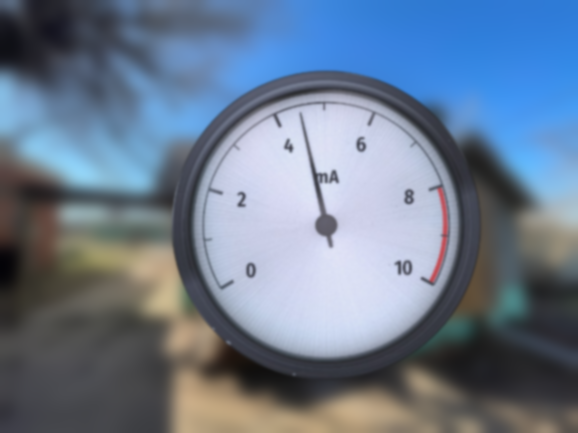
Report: 4.5mA
